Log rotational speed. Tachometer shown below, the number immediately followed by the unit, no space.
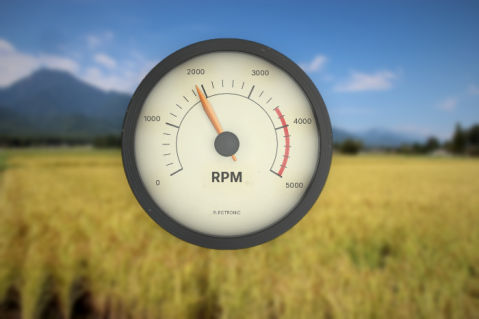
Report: 1900rpm
